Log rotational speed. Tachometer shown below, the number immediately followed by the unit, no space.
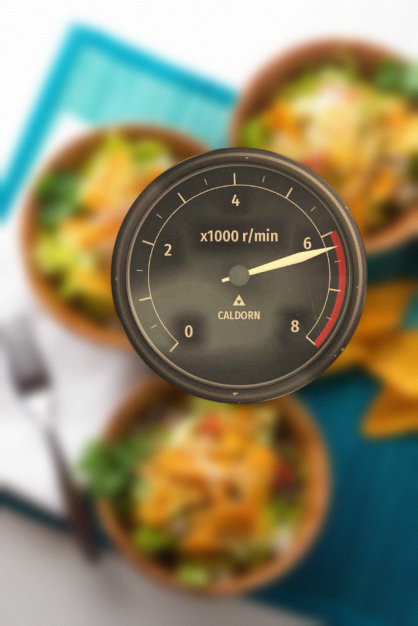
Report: 6250rpm
